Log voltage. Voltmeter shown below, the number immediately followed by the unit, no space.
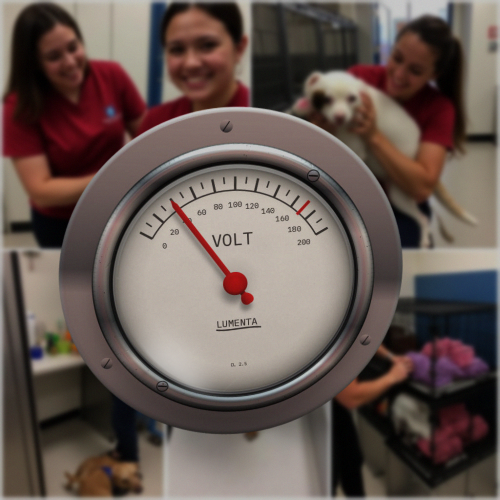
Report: 40V
